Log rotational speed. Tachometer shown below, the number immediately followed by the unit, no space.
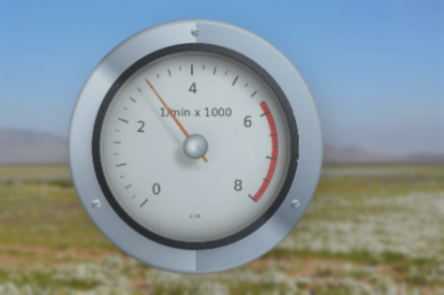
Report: 3000rpm
